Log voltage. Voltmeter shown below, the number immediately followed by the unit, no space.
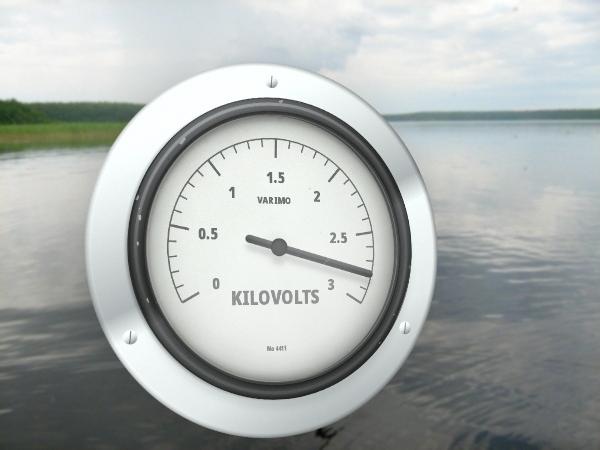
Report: 2.8kV
